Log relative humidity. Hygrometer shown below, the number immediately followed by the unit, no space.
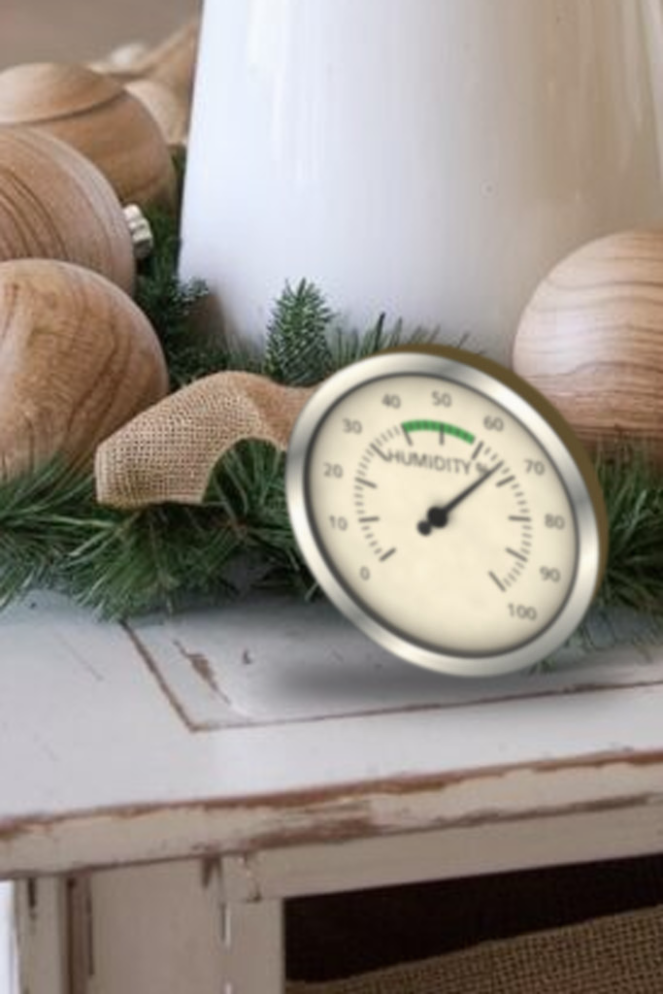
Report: 66%
